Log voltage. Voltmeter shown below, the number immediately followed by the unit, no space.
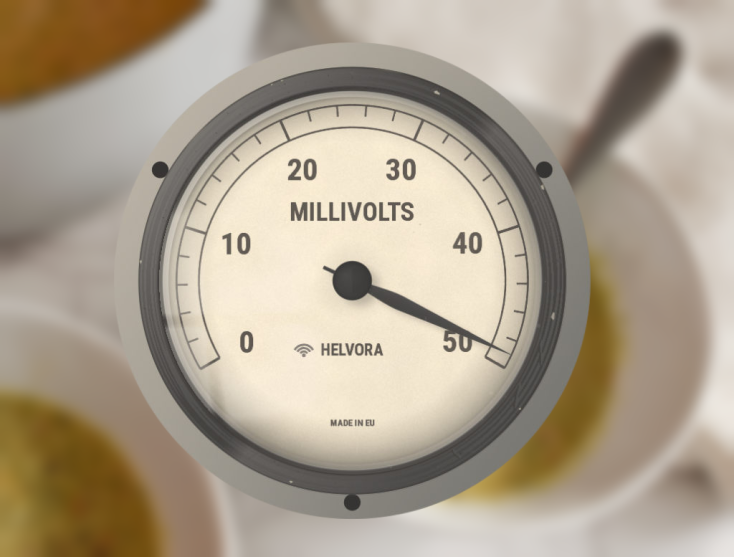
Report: 49mV
